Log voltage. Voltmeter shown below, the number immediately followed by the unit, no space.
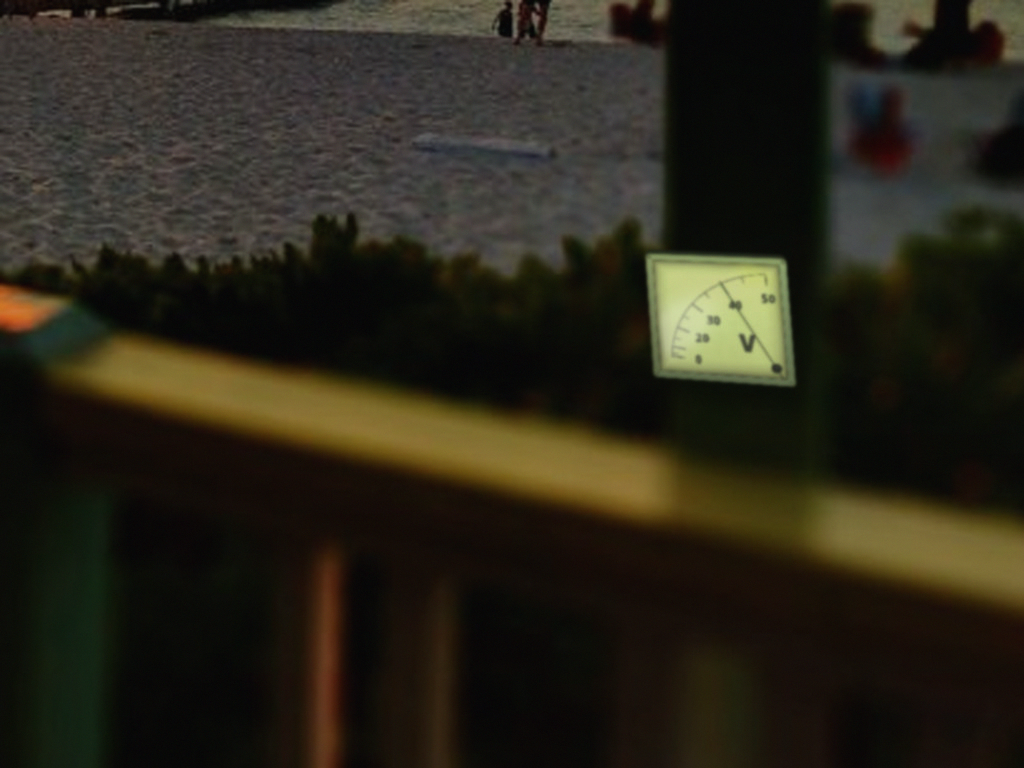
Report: 40V
